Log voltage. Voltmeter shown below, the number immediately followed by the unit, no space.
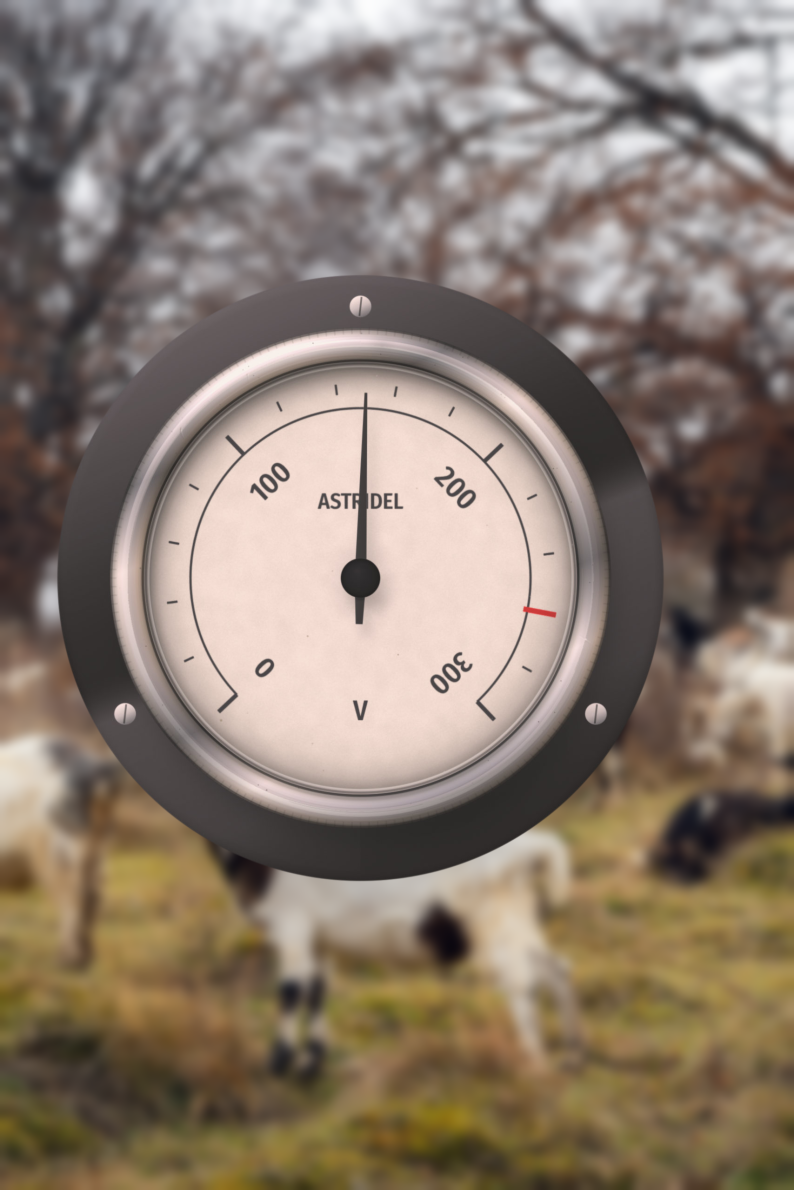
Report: 150V
